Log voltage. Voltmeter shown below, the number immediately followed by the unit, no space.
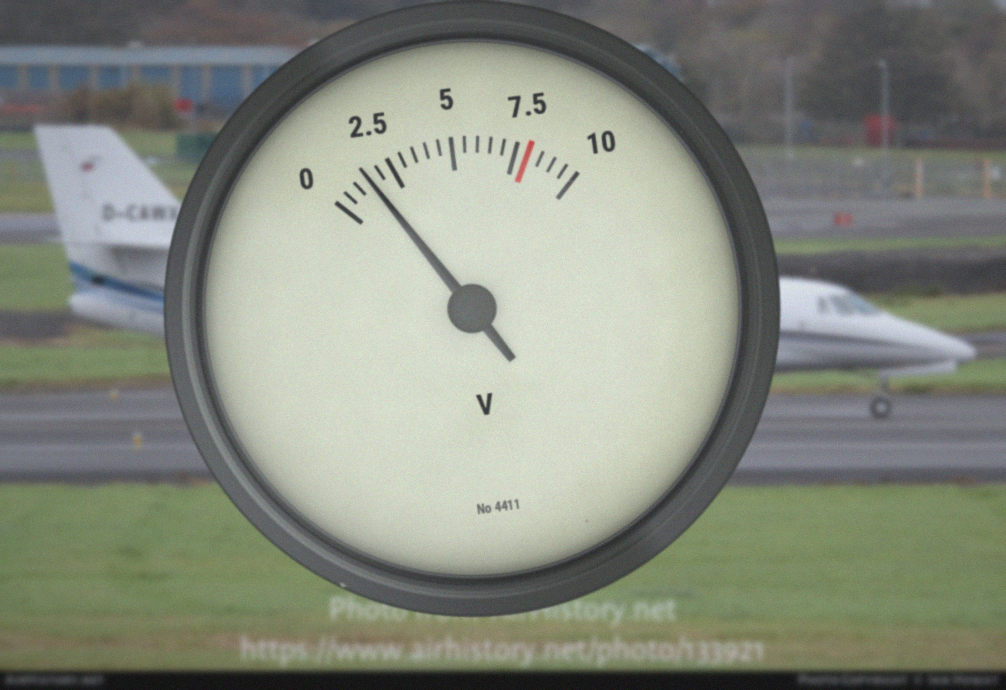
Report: 1.5V
